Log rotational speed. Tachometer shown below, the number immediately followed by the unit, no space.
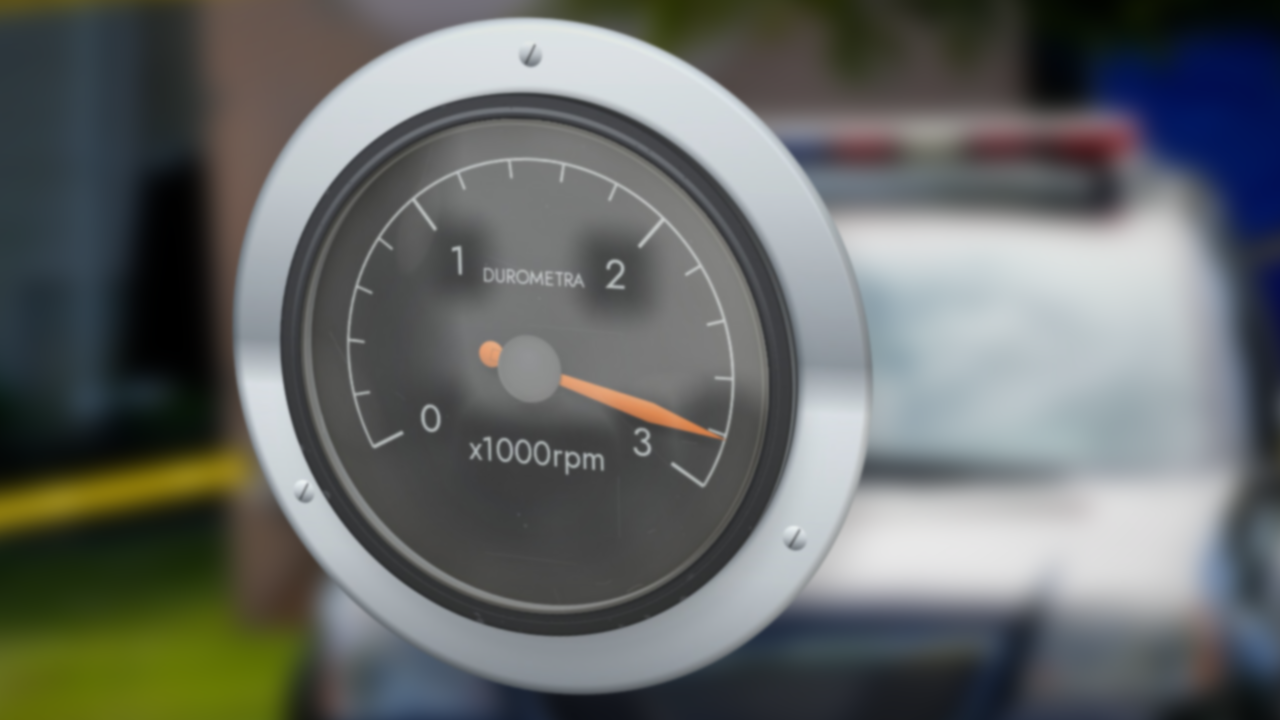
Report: 2800rpm
